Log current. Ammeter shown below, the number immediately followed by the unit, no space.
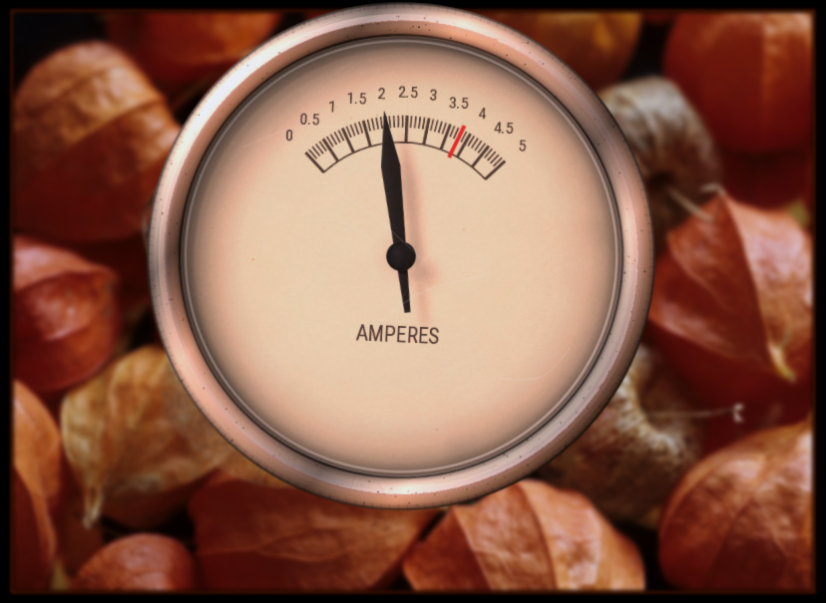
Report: 2A
